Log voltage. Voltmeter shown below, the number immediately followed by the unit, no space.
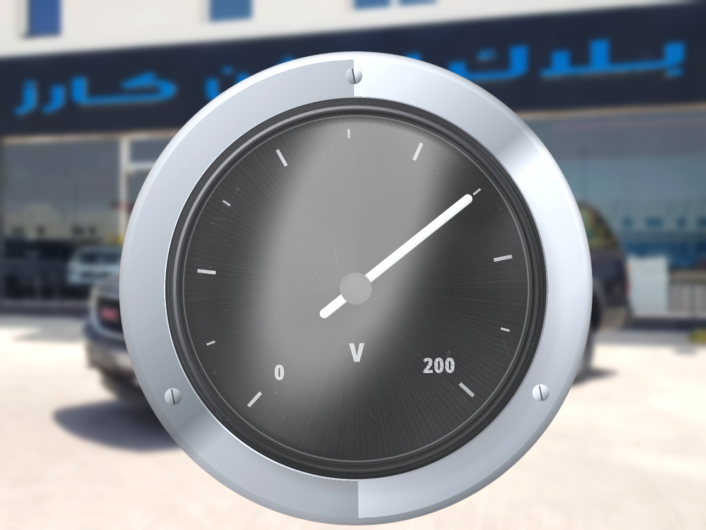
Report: 140V
